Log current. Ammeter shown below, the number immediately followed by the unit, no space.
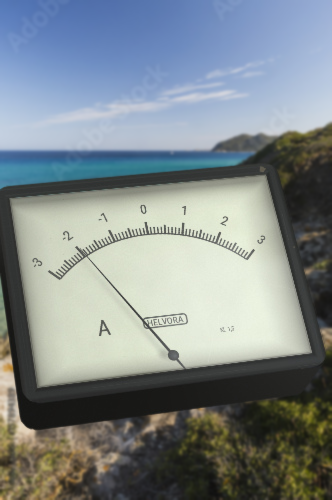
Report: -2A
